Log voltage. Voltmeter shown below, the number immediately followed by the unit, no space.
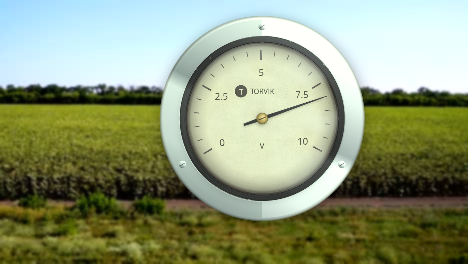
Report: 8V
